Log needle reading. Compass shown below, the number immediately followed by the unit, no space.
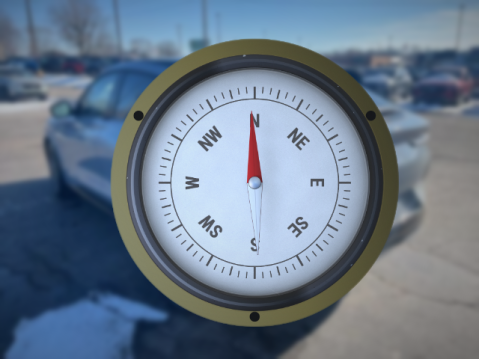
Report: 357.5°
